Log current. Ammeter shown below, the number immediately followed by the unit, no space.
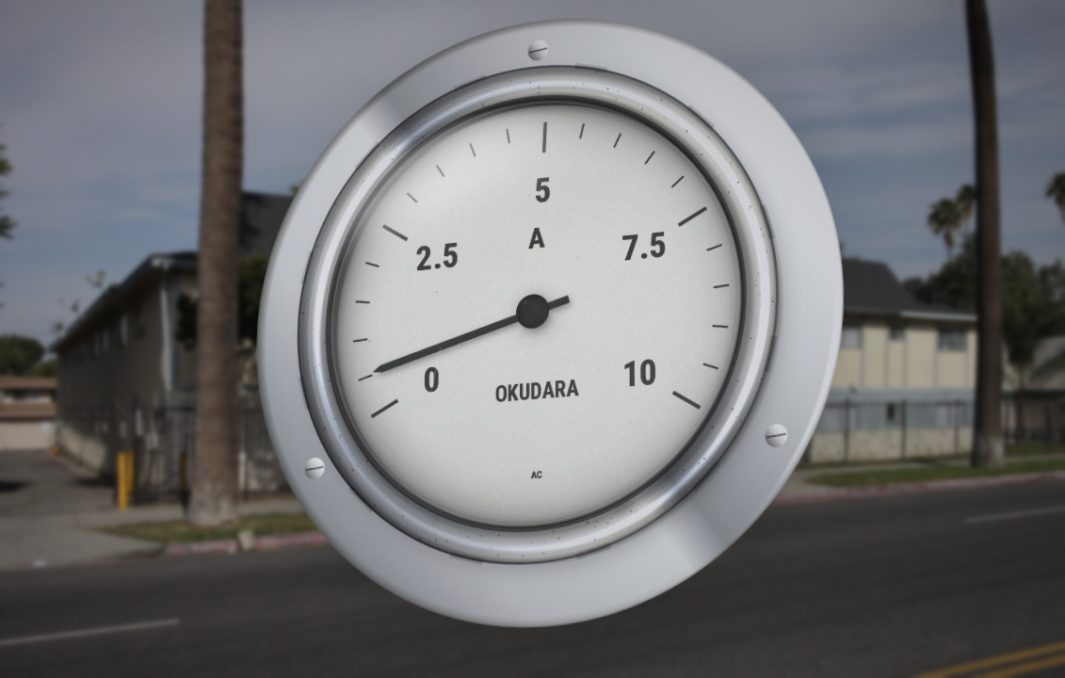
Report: 0.5A
